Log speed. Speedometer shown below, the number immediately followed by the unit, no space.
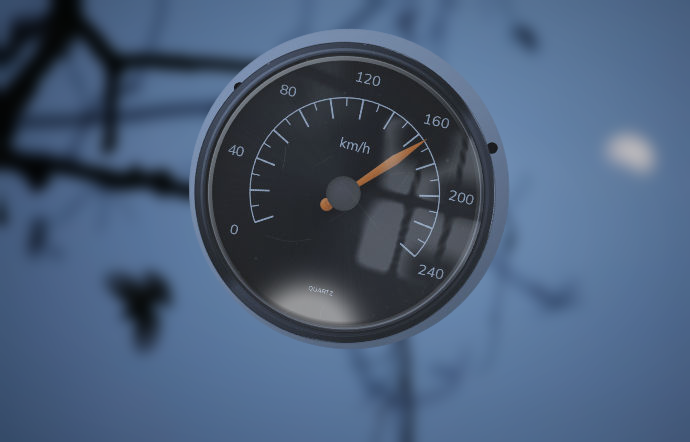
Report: 165km/h
